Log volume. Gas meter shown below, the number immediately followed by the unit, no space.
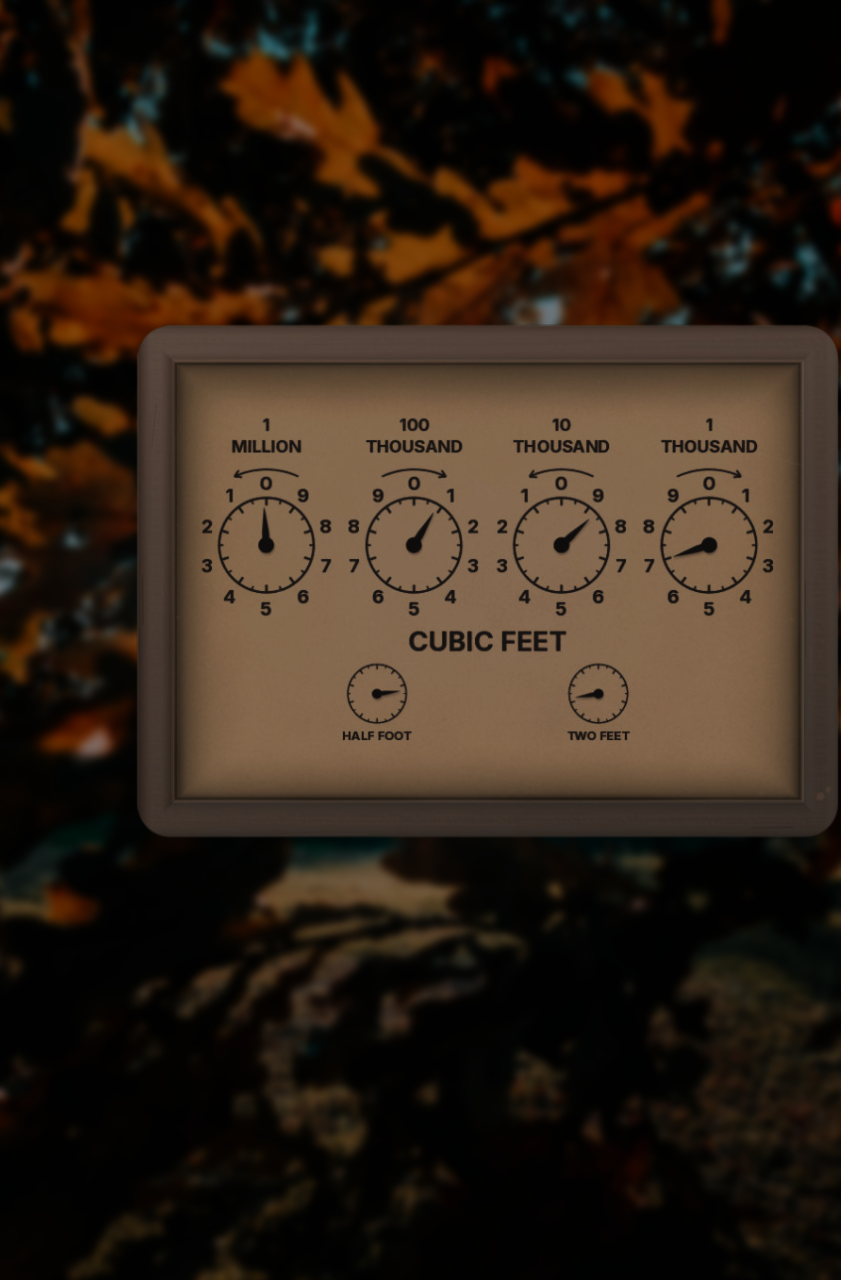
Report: 8700ft³
